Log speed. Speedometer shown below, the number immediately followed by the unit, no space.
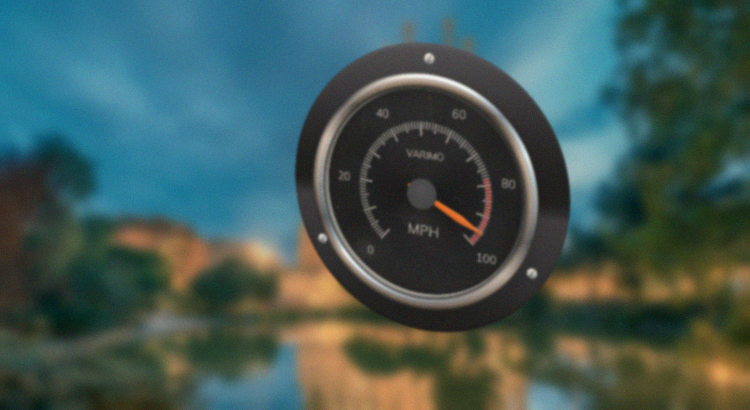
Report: 95mph
